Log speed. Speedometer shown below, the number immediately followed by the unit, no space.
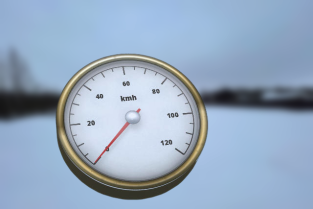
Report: 0km/h
